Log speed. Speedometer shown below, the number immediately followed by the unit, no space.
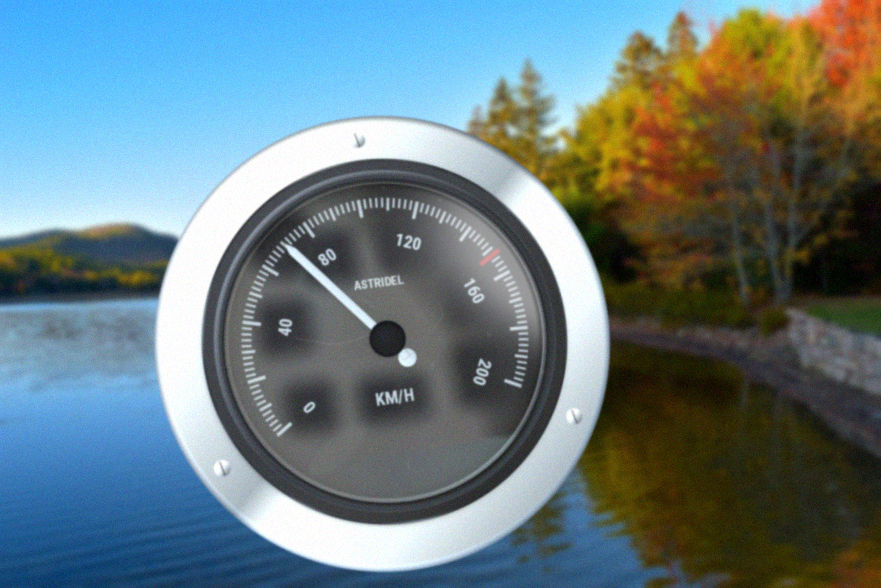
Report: 70km/h
